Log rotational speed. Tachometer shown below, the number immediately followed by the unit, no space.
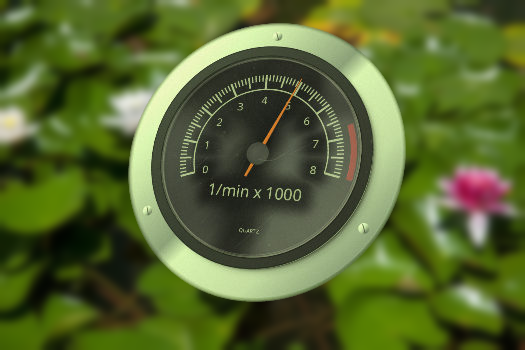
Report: 5000rpm
